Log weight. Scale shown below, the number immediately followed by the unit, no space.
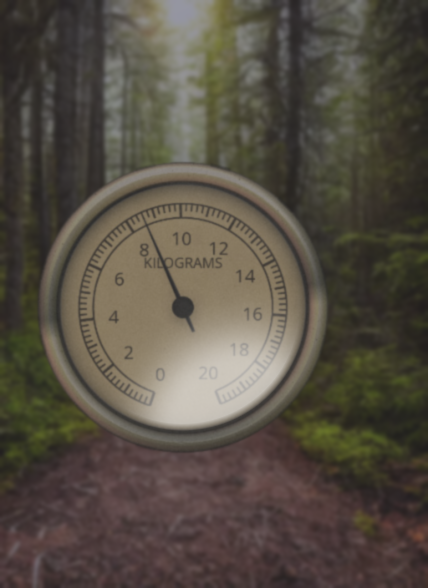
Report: 8.6kg
